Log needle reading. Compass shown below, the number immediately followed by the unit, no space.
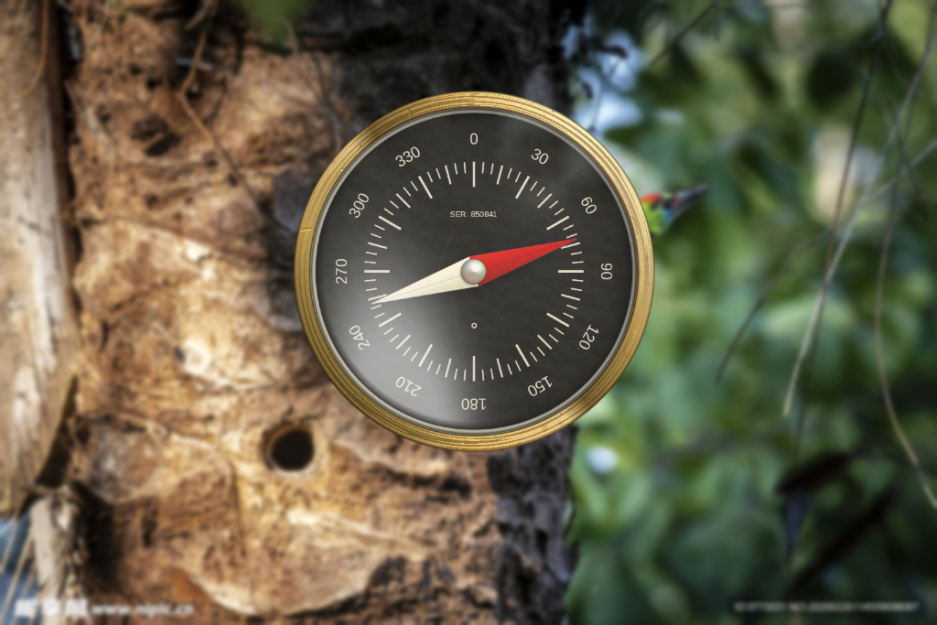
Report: 72.5°
